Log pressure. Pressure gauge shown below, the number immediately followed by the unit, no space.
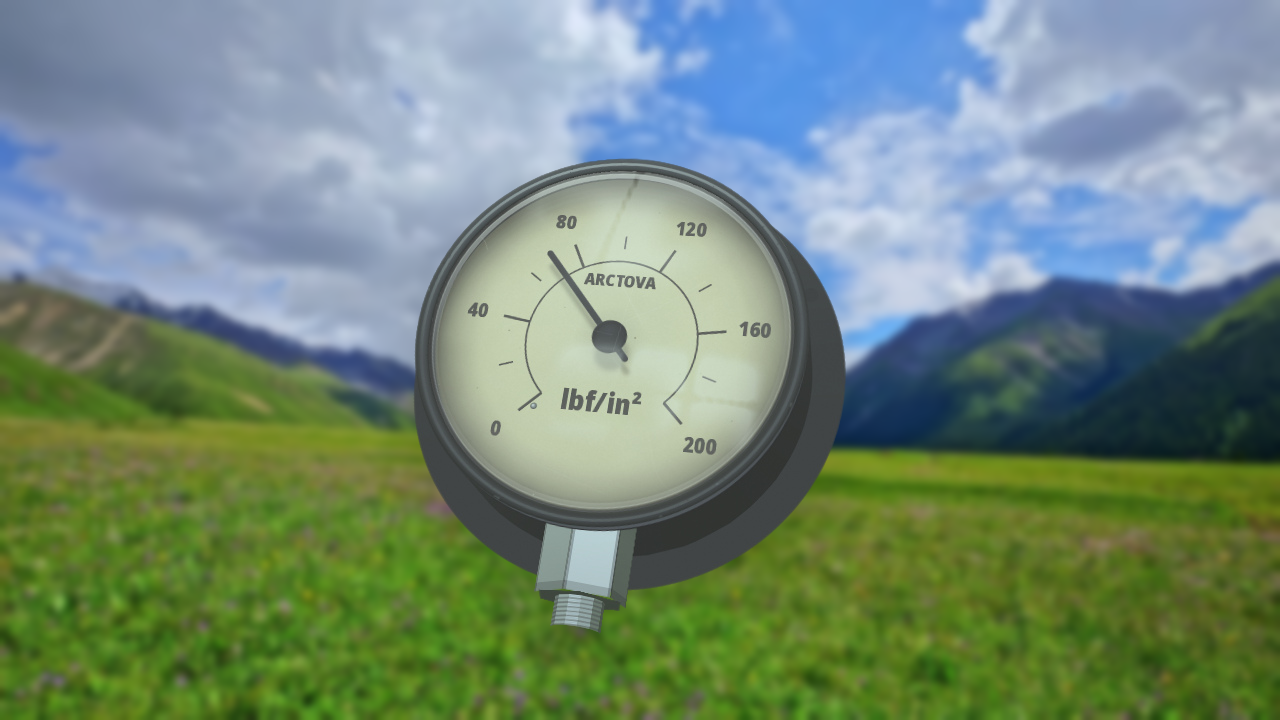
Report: 70psi
